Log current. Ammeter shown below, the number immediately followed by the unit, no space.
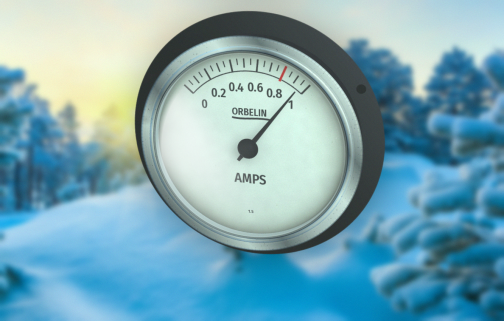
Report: 0.95A
